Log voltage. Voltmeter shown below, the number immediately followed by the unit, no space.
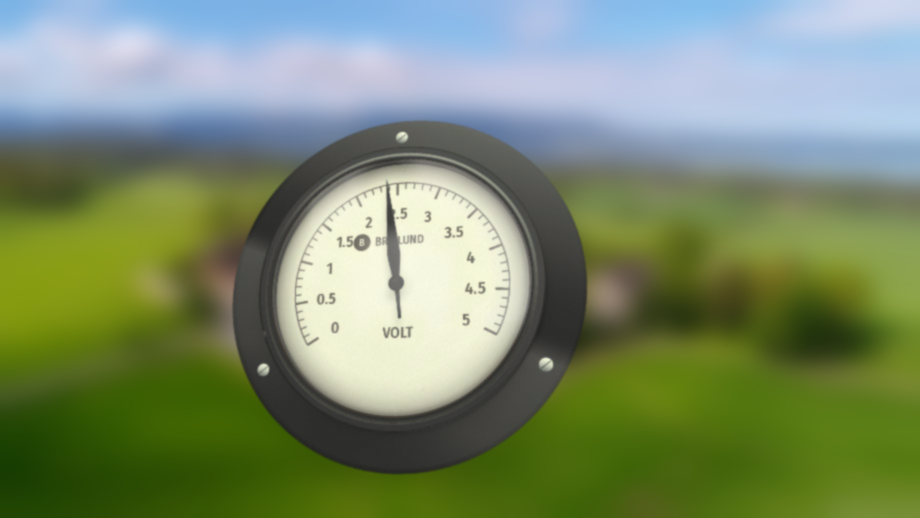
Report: 2.4V
